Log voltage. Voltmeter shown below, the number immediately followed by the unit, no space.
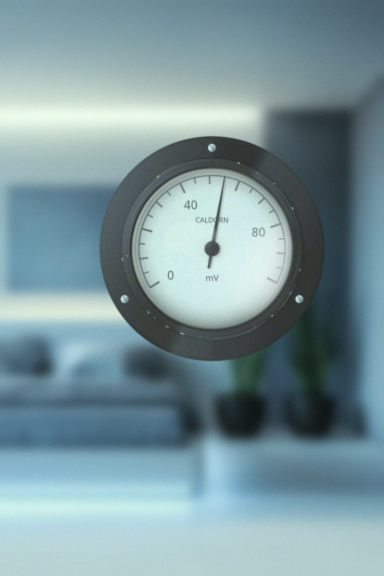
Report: 55mV
